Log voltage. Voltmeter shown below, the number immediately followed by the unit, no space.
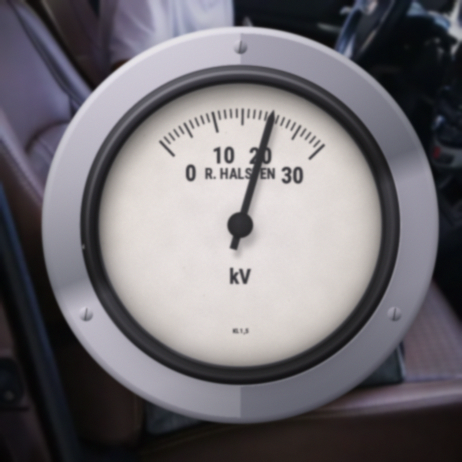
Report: 20kV
